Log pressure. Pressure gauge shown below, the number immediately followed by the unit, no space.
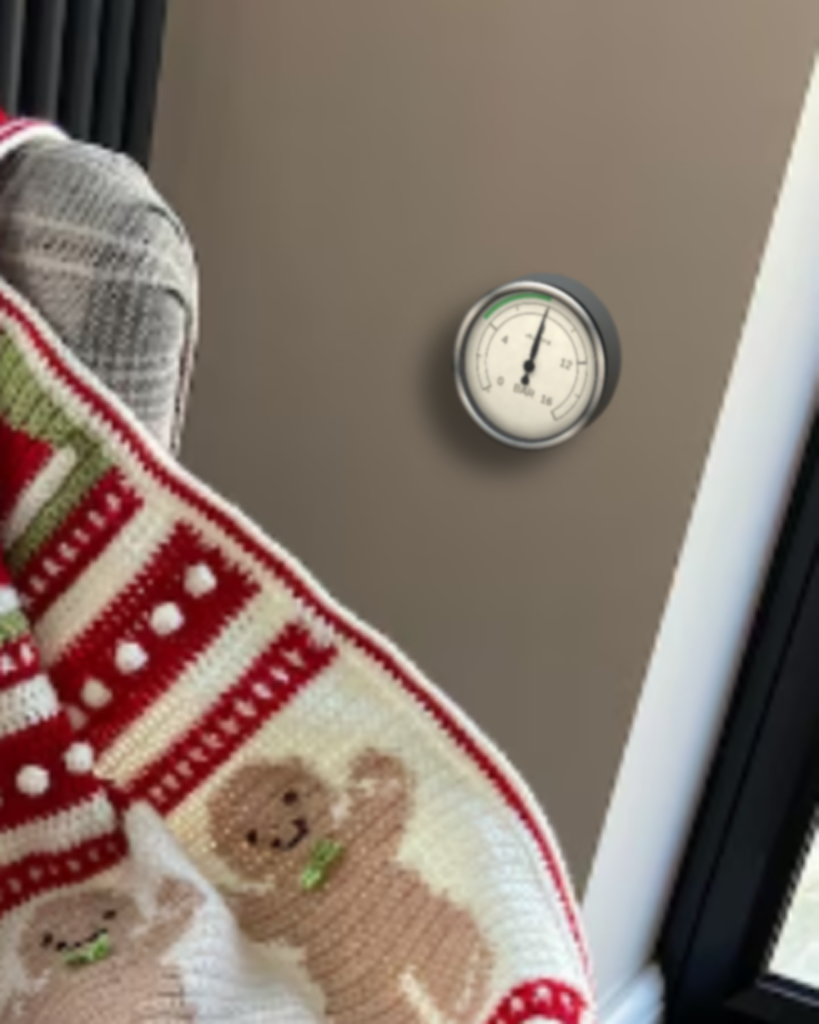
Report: 8bar
